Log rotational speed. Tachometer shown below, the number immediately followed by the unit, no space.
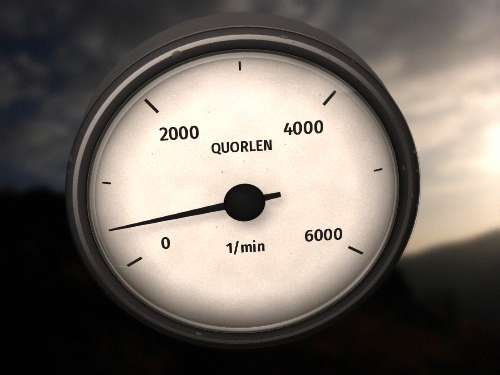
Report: 500rpm
